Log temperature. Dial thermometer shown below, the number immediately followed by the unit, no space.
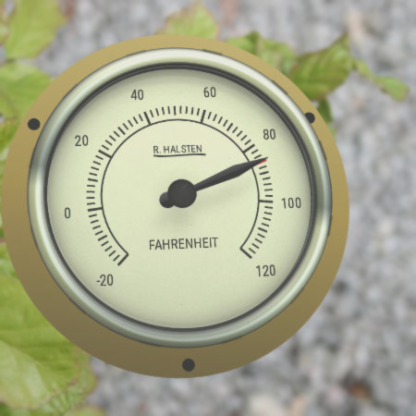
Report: 86°F
